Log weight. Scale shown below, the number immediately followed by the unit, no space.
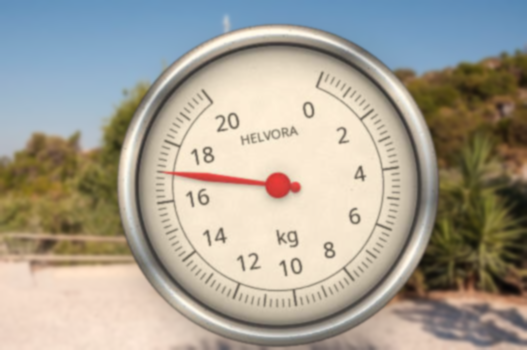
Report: 17kg
